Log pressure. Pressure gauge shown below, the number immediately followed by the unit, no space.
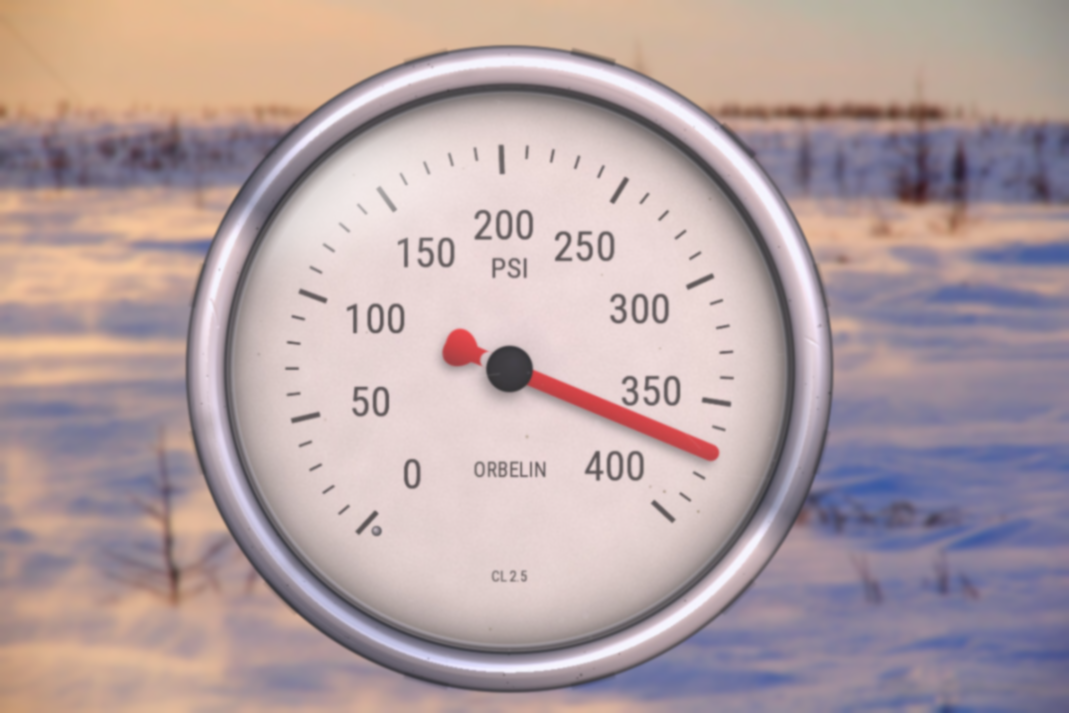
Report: 370psi
